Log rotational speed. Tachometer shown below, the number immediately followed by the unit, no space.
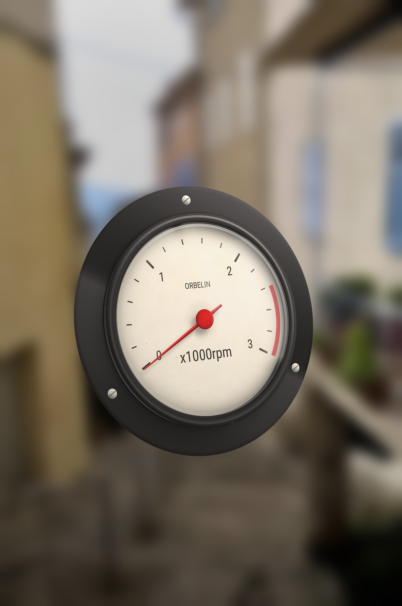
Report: 0rpm
